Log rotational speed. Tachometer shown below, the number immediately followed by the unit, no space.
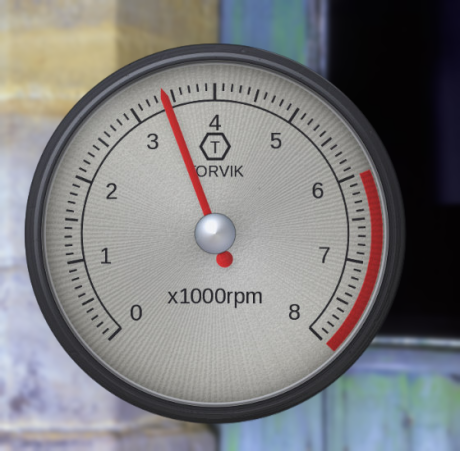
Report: 3400rpm
